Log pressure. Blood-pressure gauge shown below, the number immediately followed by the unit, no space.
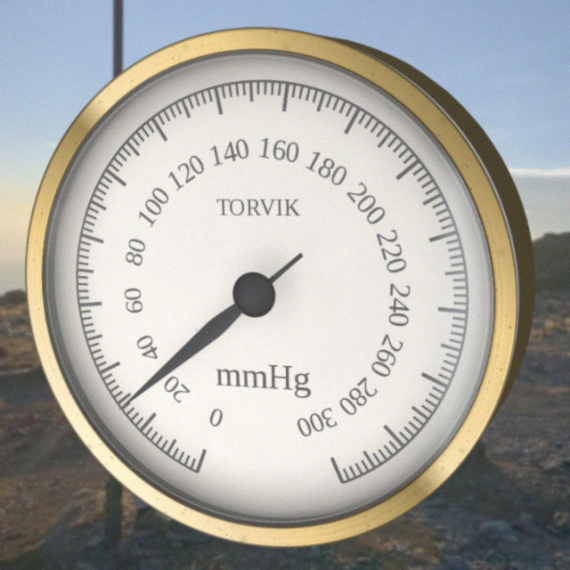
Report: 28mmHg
